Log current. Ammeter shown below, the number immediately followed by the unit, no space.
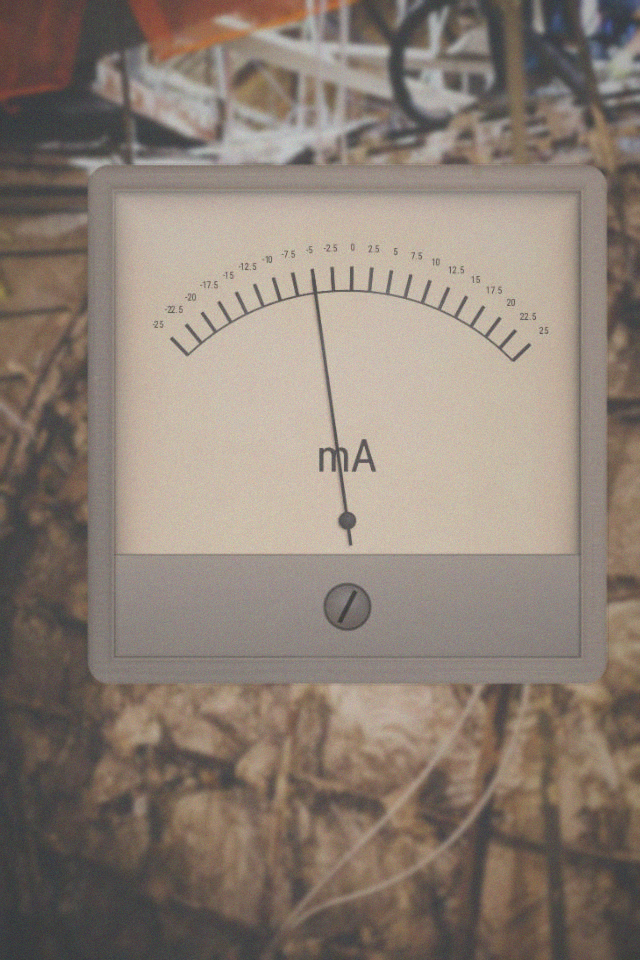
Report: -5mA
